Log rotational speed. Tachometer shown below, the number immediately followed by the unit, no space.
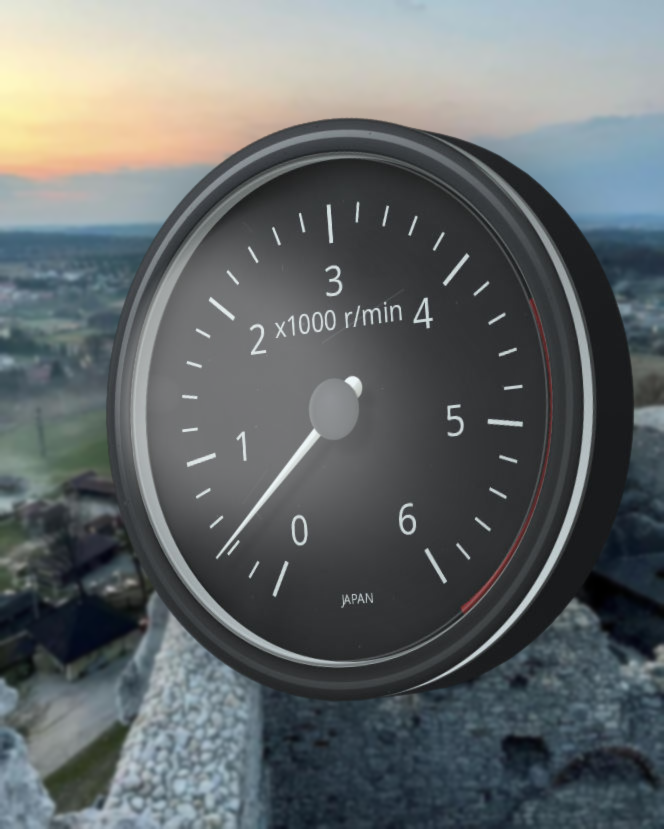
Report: 400rpm
